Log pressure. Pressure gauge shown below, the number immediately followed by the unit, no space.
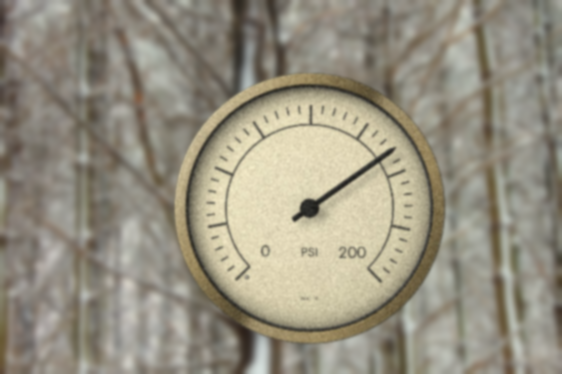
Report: 140psi
